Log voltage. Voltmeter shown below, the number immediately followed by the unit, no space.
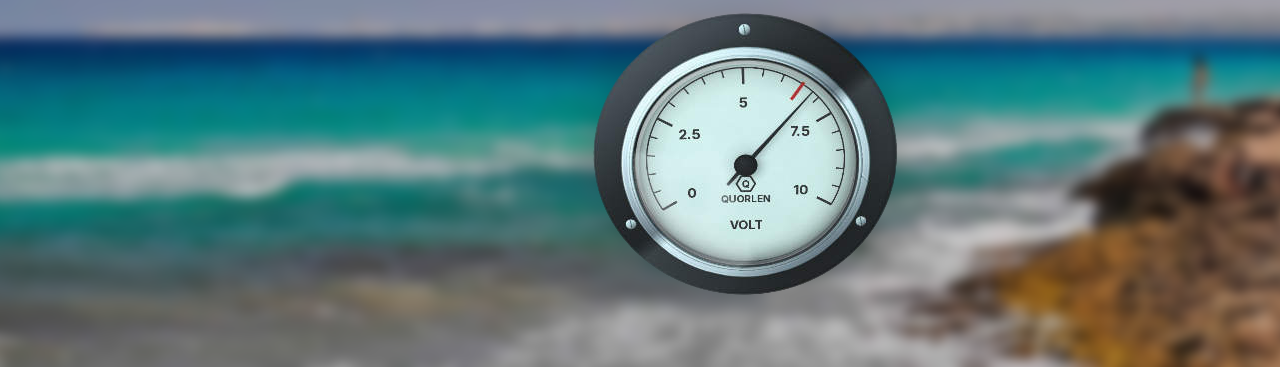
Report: 6.75V
